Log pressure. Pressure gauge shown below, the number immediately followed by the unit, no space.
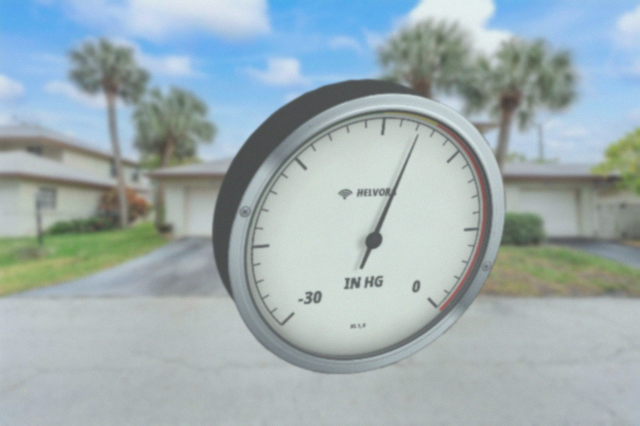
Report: -13inHg
